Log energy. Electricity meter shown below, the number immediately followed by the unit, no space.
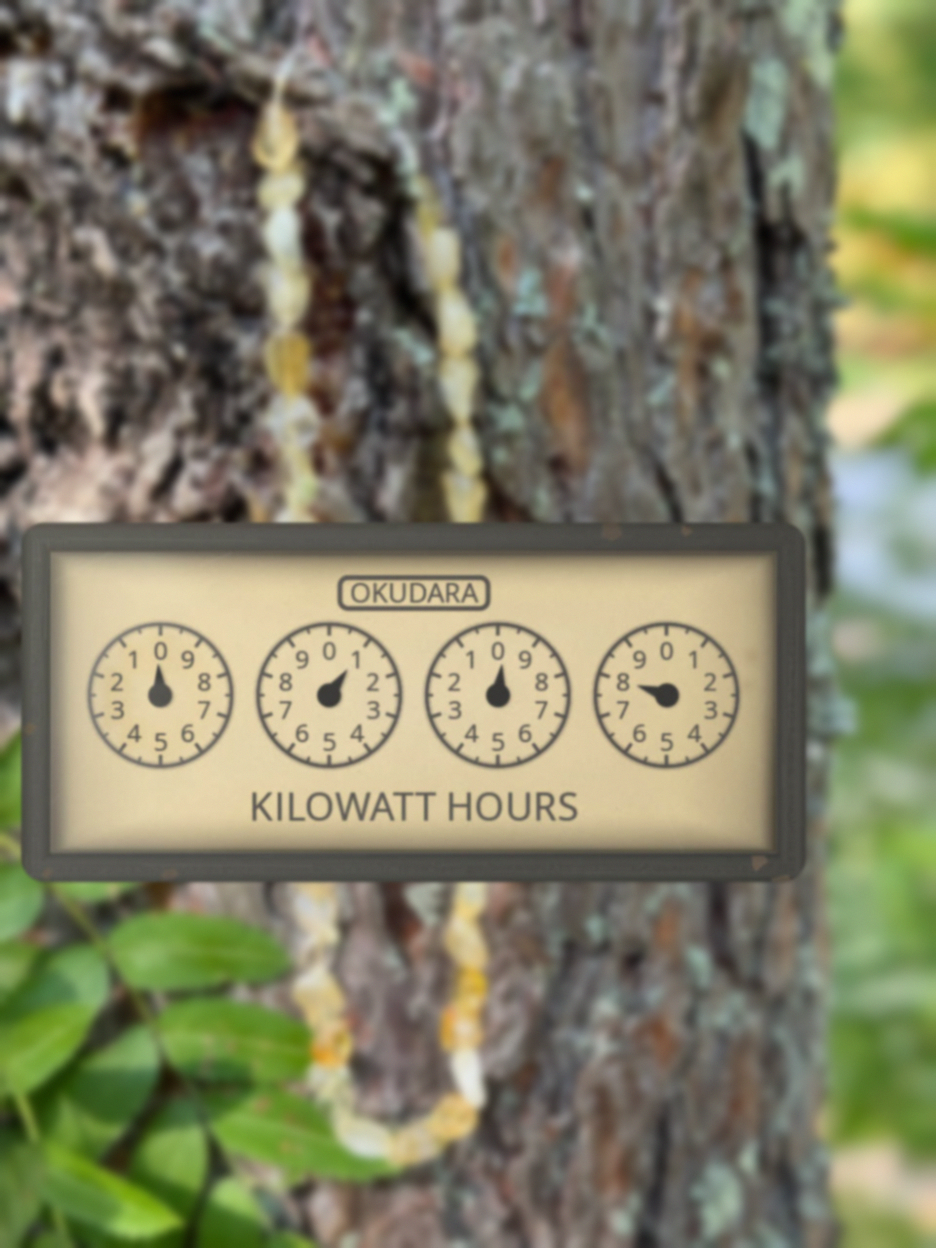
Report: 98kWh
